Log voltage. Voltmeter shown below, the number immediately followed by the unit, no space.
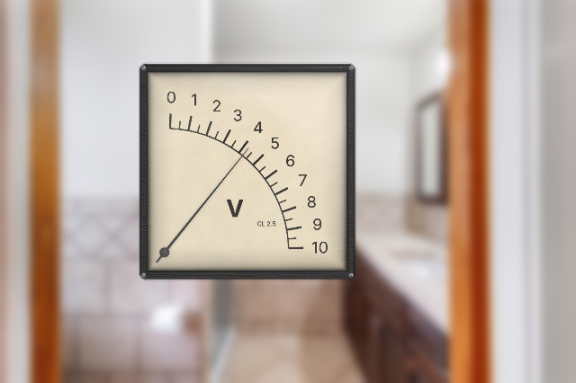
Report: 4.25V
